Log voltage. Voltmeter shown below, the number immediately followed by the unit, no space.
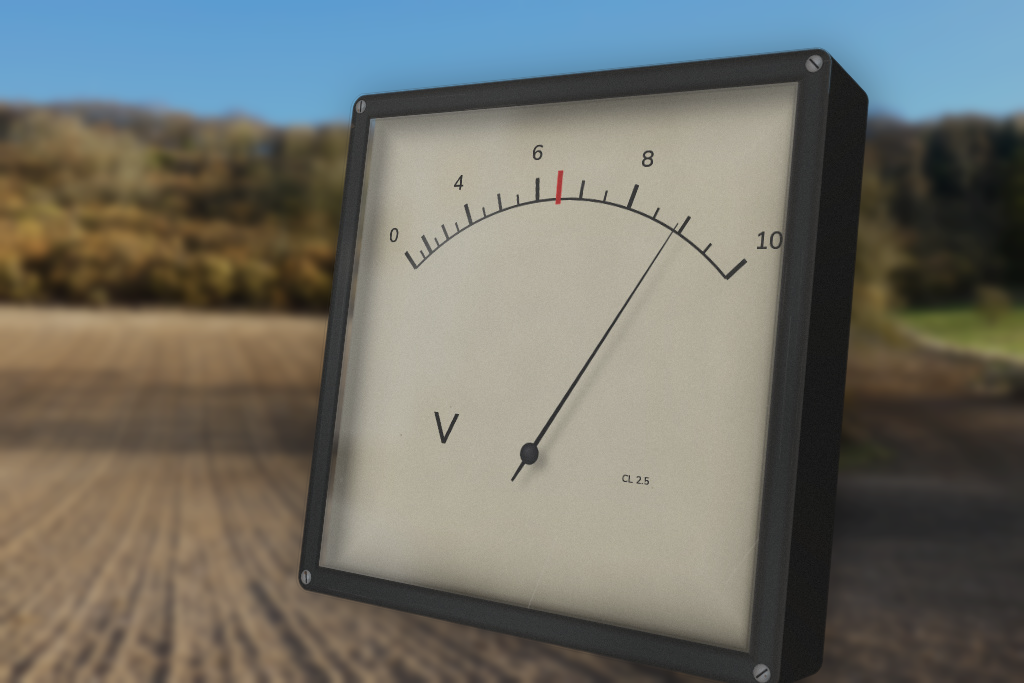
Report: 9V
